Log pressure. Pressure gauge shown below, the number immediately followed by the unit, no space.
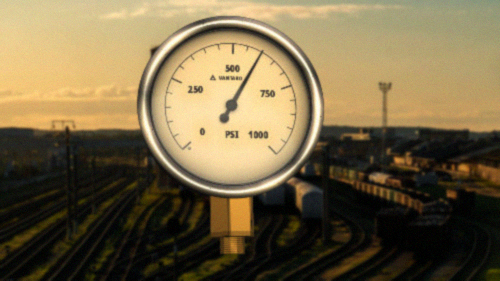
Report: 600psi
